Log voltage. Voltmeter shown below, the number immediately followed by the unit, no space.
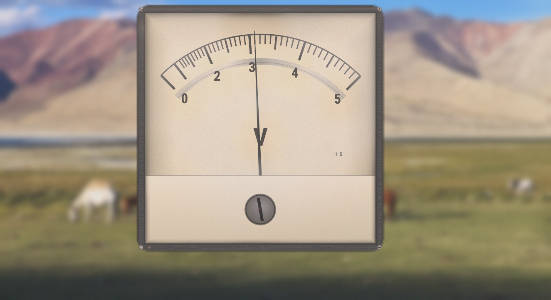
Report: 3.1V
